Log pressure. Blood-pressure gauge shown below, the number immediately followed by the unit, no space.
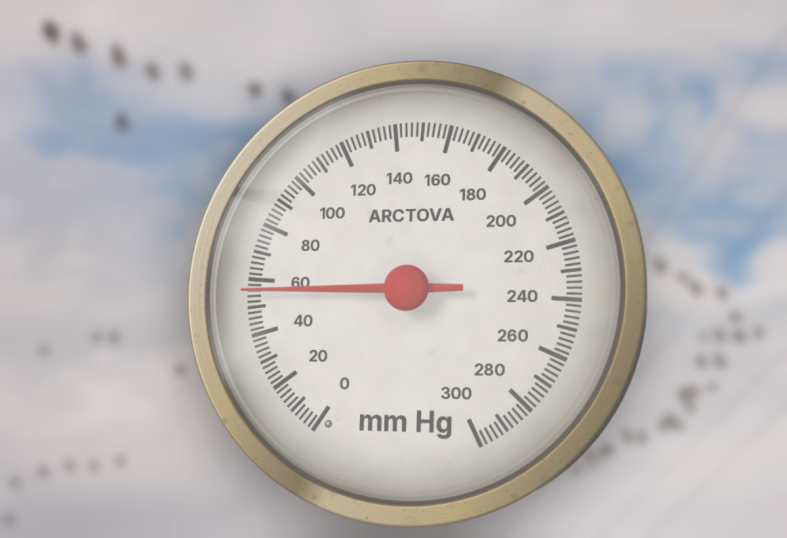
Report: 56mmHg
